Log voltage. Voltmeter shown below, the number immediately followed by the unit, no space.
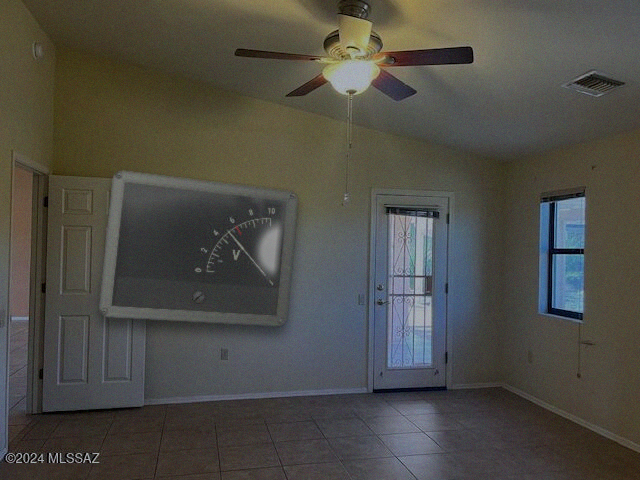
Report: 5V
